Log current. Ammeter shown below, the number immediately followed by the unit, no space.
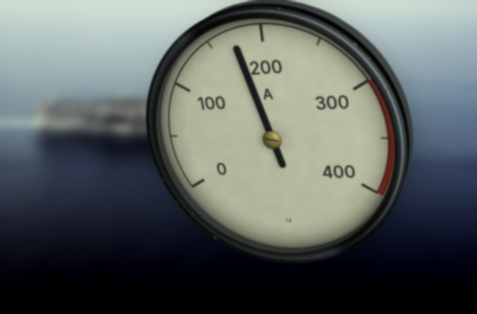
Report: 175A
